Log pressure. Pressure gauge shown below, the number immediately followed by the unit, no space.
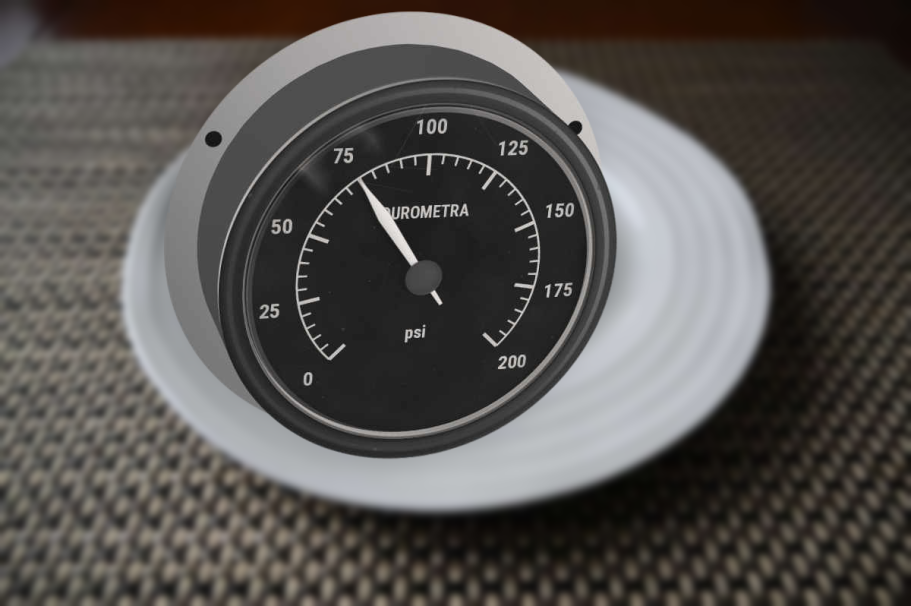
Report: 75psi
